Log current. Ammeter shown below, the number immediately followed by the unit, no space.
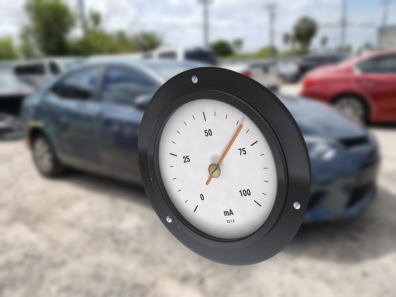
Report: 67.5mA
